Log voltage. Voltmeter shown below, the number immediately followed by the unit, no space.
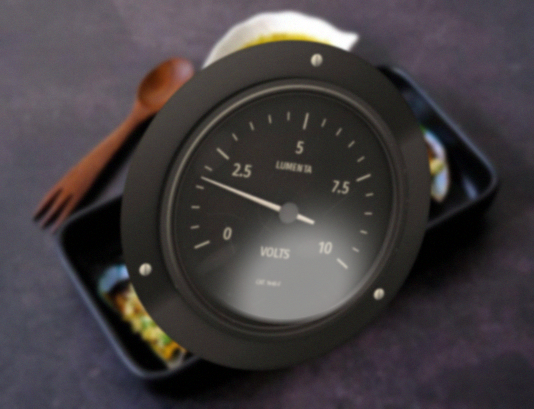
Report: 1.75V
